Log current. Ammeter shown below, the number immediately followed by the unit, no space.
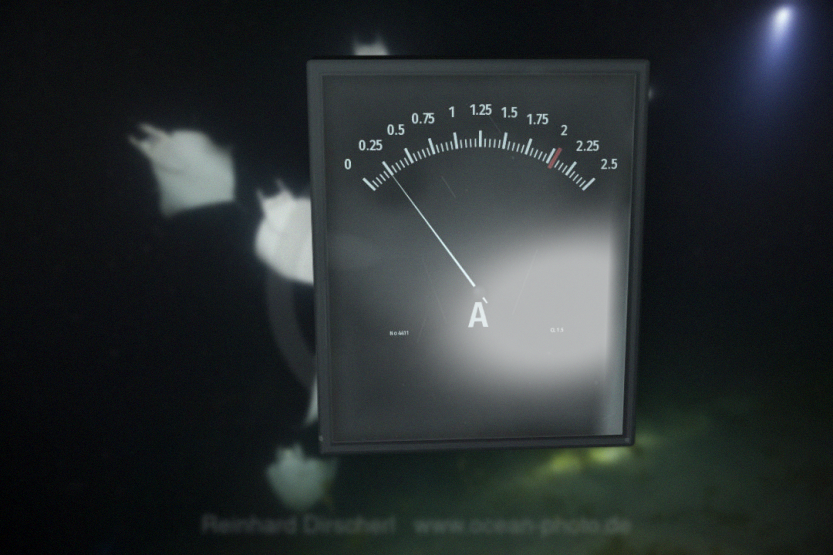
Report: 0.25A
